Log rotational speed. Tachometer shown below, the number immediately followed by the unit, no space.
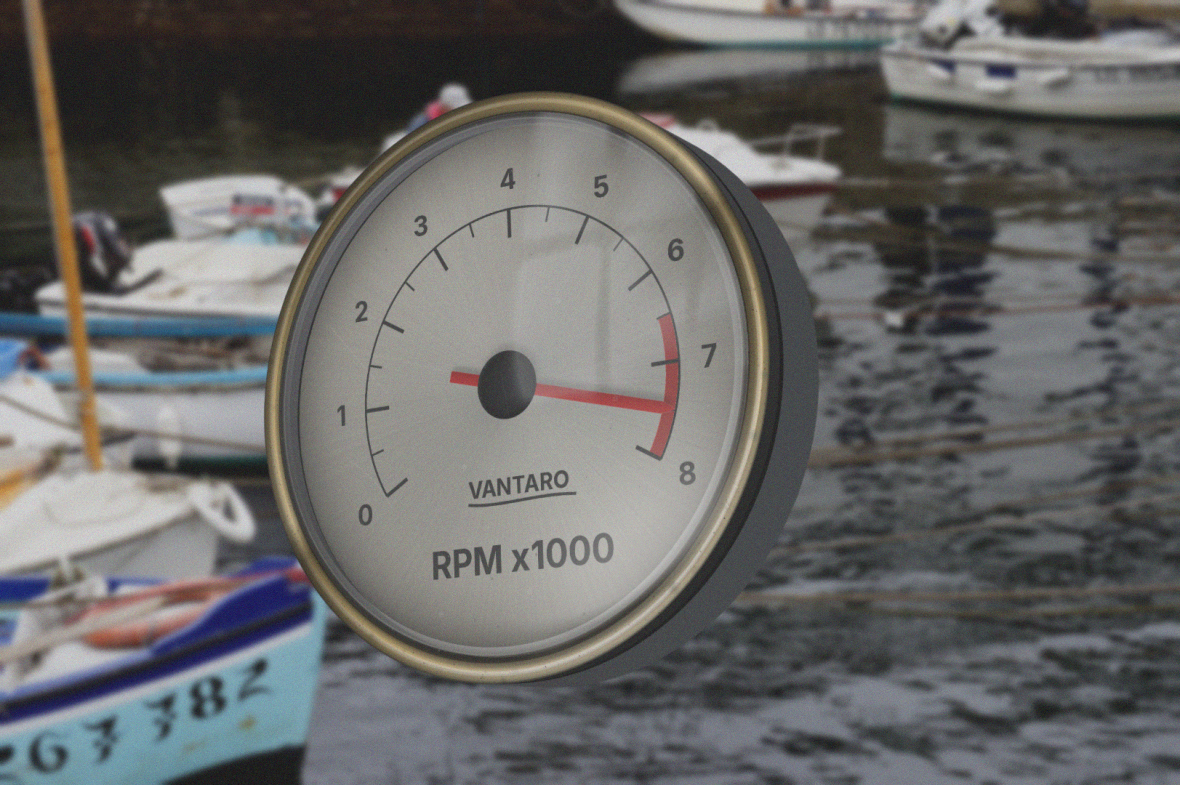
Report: 7500rpm
